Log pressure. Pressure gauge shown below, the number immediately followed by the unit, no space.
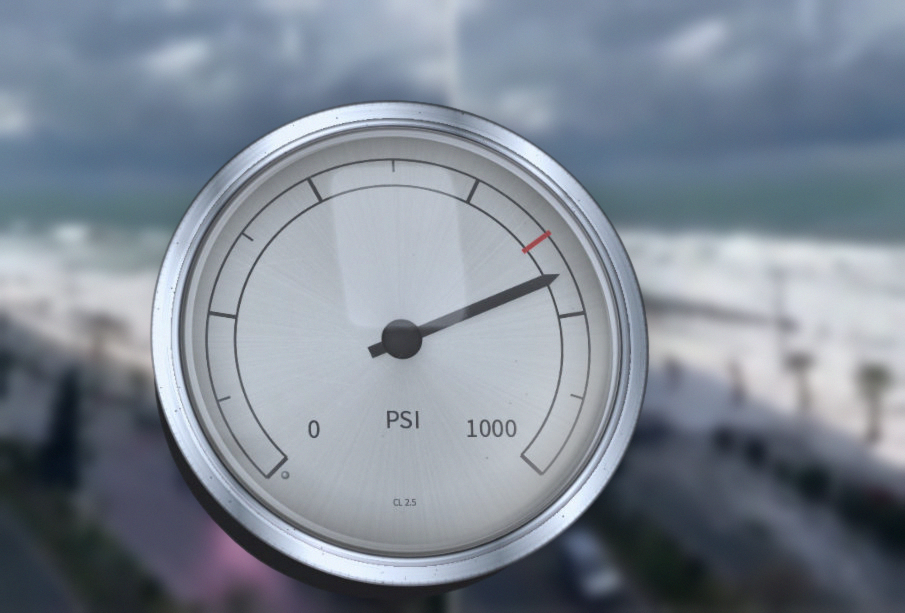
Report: 750psi
